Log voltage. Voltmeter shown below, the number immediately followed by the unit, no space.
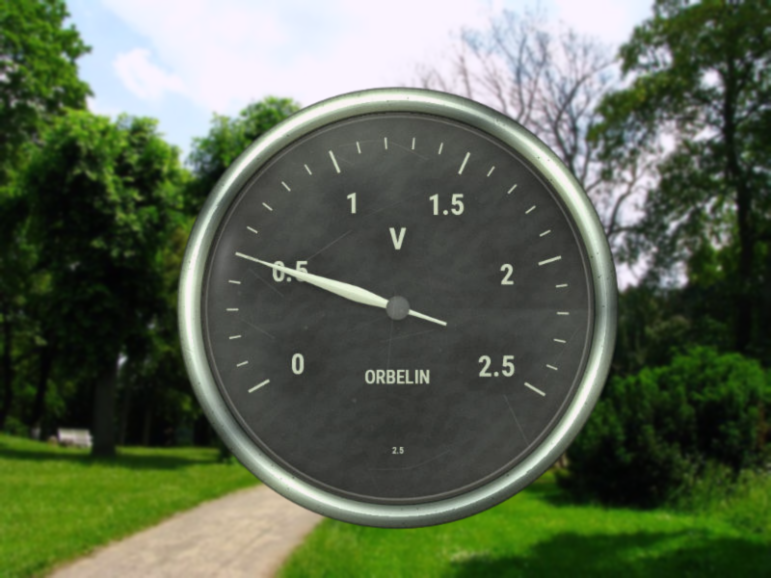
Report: 0.5V
